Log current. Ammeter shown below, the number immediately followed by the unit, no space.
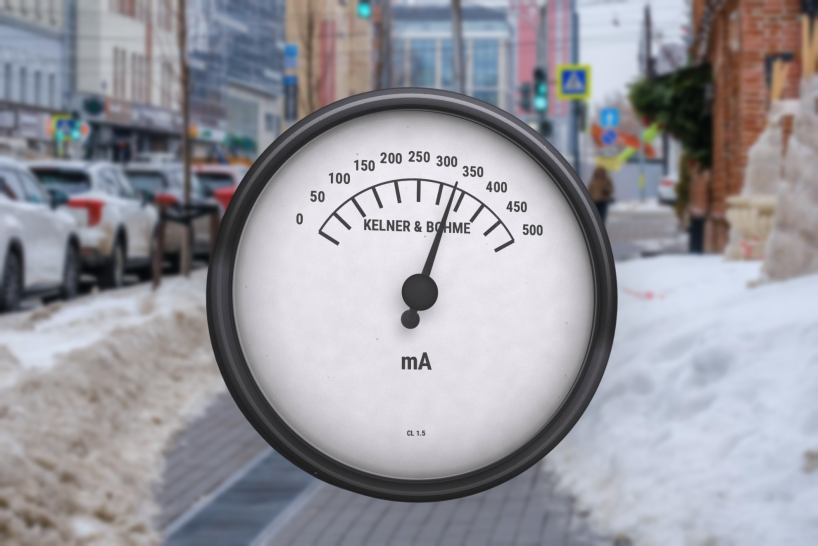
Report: 325mA
